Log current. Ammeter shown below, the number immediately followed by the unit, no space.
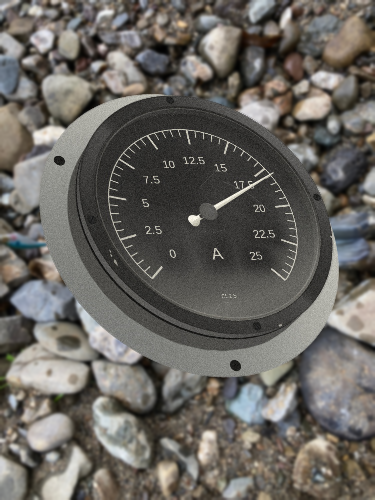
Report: 18A
